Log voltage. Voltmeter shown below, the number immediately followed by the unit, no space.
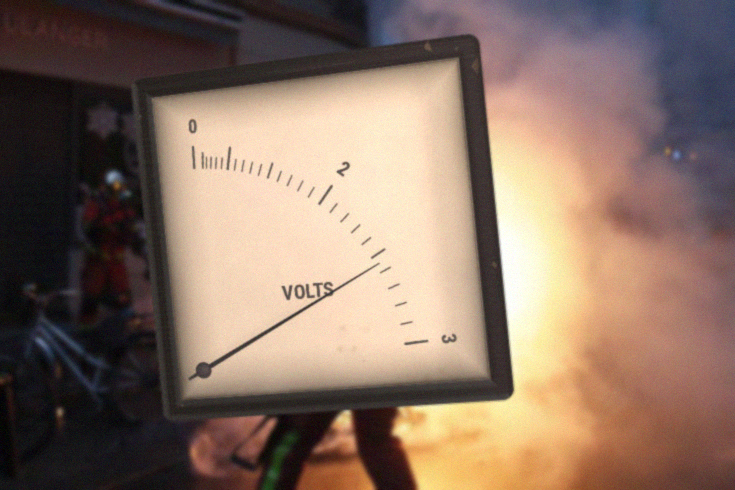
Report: 2.55V
